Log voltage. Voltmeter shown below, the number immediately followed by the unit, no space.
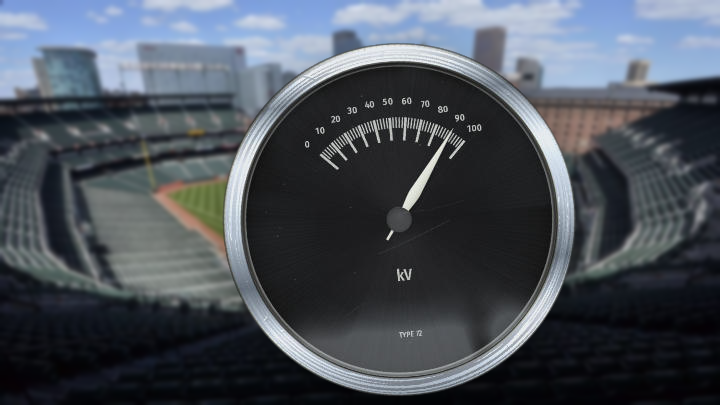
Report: 90kV
